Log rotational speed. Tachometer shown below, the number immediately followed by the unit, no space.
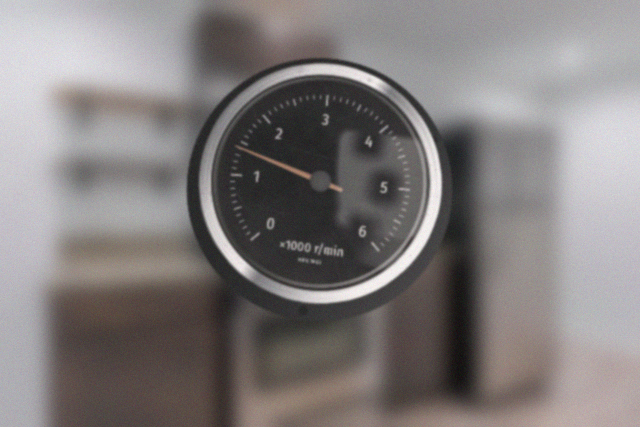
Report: 1400rpm
